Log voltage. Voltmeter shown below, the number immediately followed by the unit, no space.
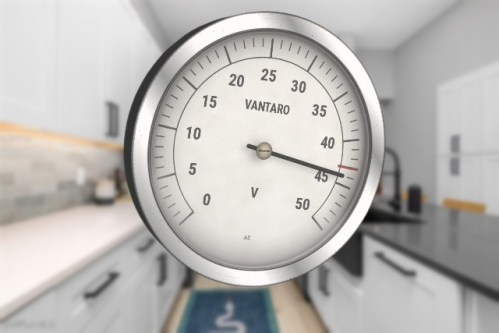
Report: 44V
